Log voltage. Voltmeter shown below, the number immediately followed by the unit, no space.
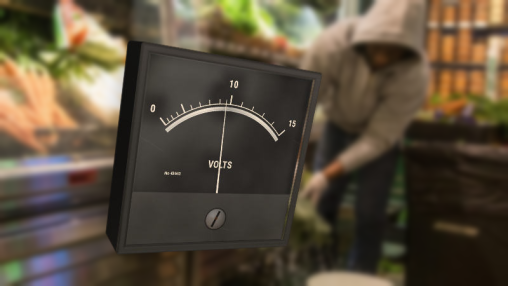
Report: 9.5V
